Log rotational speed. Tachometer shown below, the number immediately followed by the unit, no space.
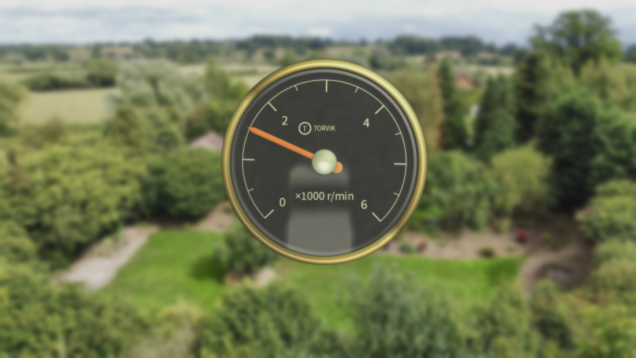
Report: 1500rpm
